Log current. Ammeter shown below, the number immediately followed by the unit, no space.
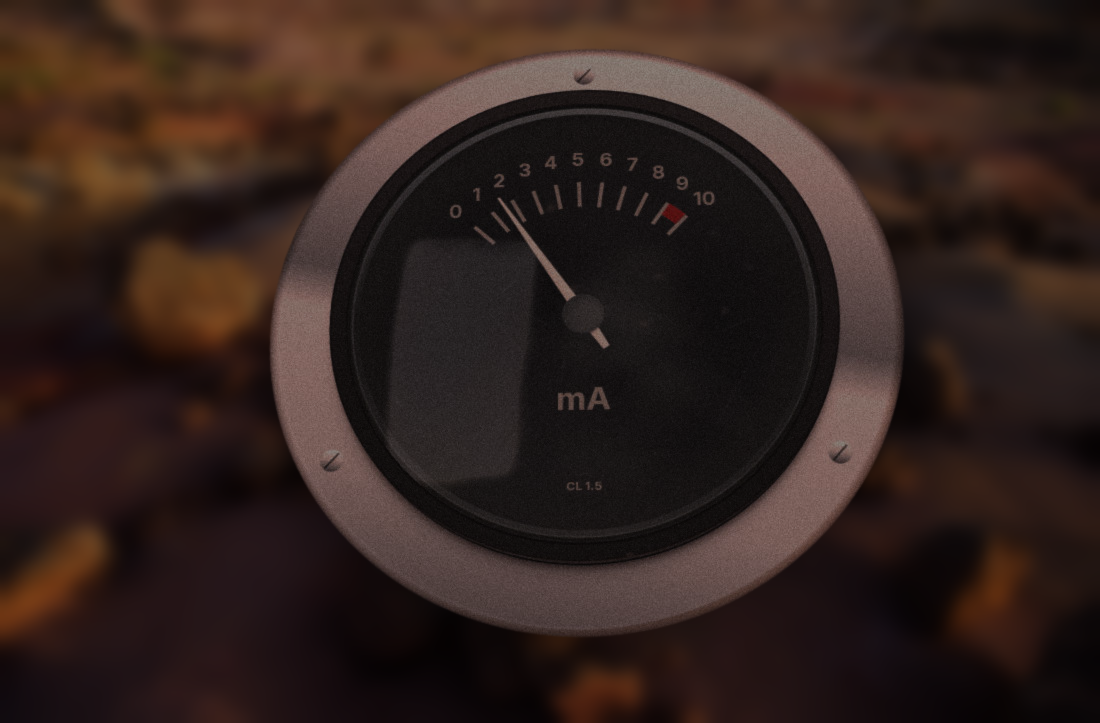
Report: 1.5mA
